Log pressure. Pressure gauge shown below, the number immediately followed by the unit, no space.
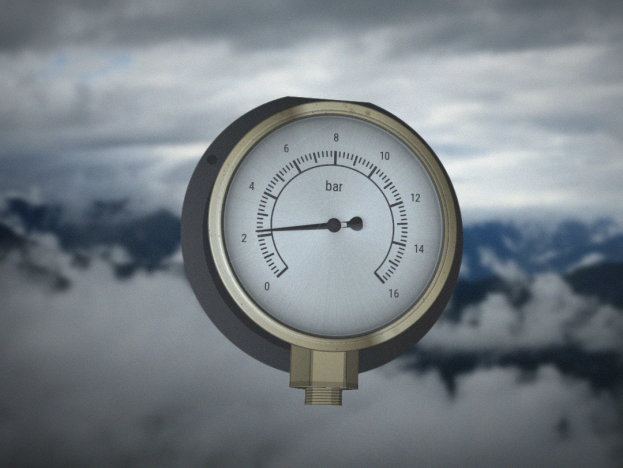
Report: 2.2bar
